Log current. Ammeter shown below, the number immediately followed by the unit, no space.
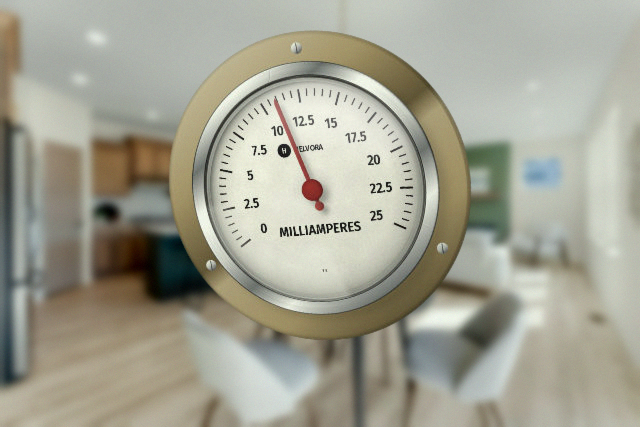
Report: 11mA
